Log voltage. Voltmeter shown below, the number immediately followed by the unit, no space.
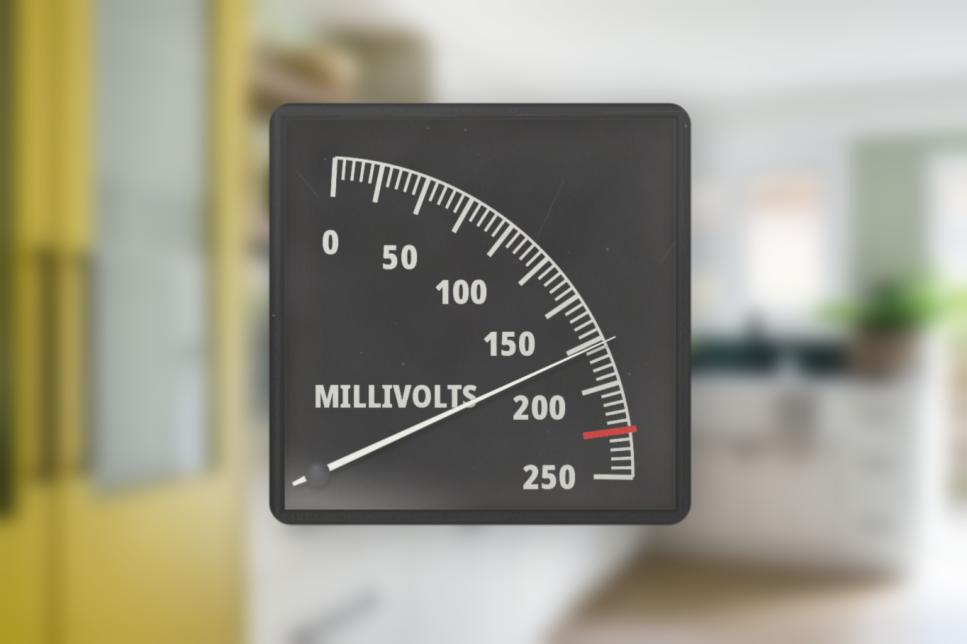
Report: 177.5mV
